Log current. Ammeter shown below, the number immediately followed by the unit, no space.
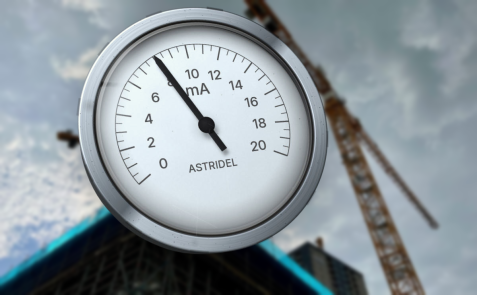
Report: 8mA
